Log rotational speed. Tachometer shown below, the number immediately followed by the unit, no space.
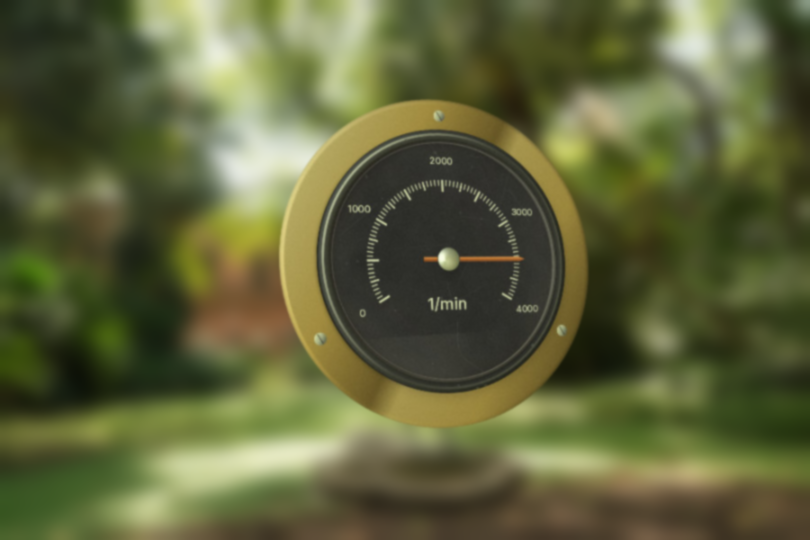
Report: 3500rpm
